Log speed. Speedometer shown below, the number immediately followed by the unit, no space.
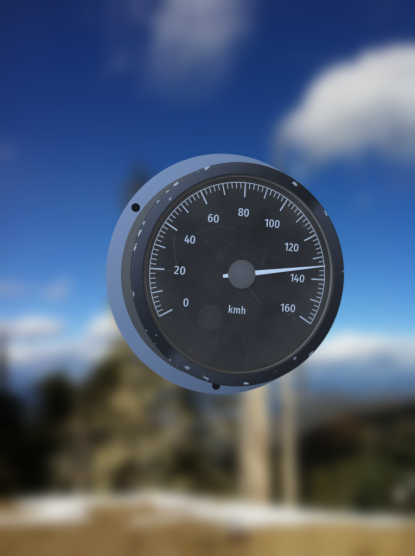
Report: 134km/h
